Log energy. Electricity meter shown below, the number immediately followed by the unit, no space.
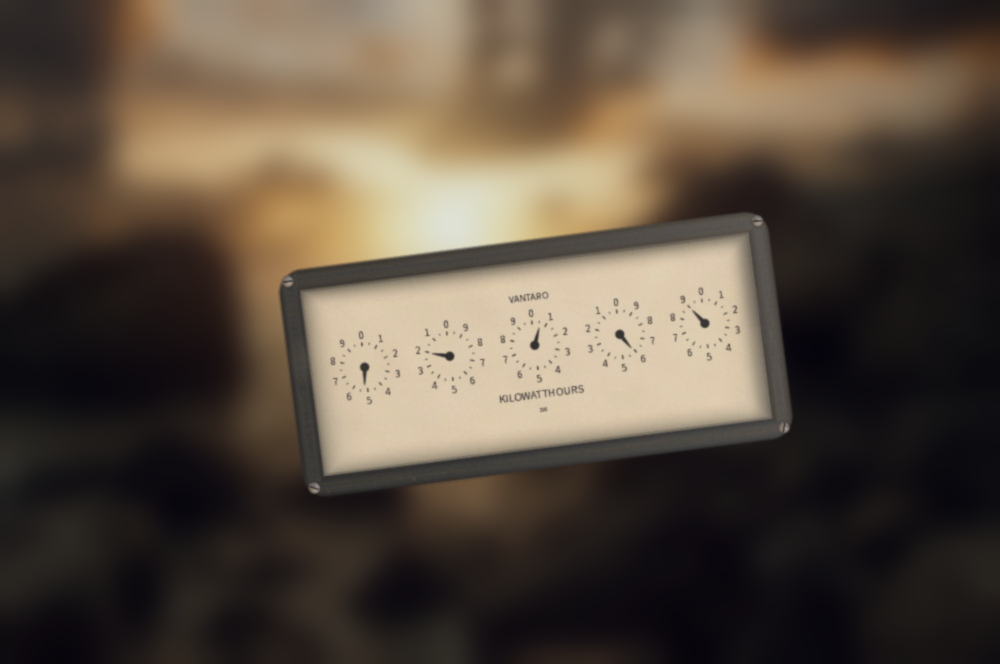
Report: 52059kWh
